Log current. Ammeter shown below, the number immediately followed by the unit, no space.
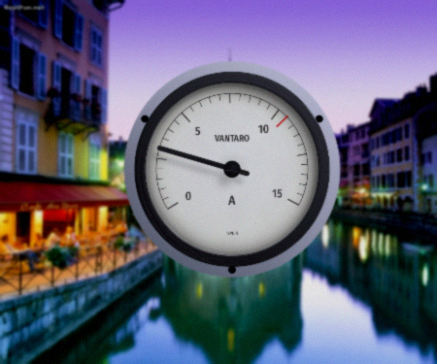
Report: 3A
